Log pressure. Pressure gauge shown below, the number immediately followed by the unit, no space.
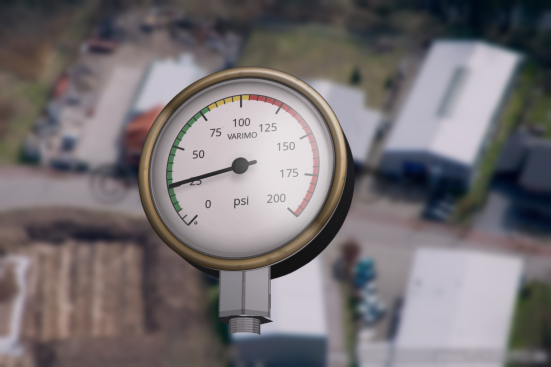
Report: 25psi
